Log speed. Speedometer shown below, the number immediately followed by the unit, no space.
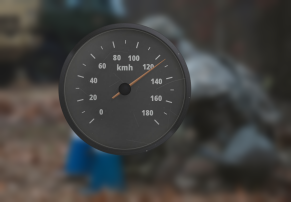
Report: 125km/h
